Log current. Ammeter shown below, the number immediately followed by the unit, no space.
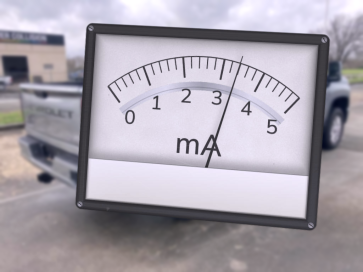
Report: 3.4mA
